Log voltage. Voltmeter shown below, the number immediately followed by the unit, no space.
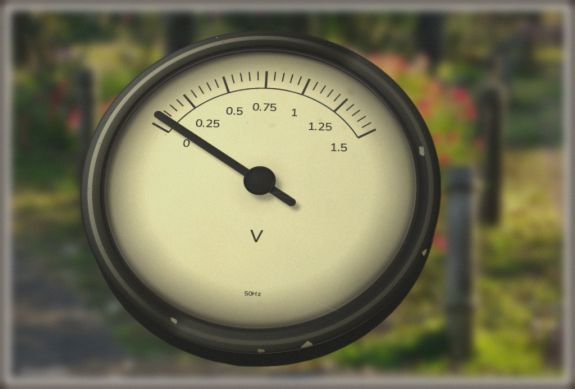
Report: 0.05V
